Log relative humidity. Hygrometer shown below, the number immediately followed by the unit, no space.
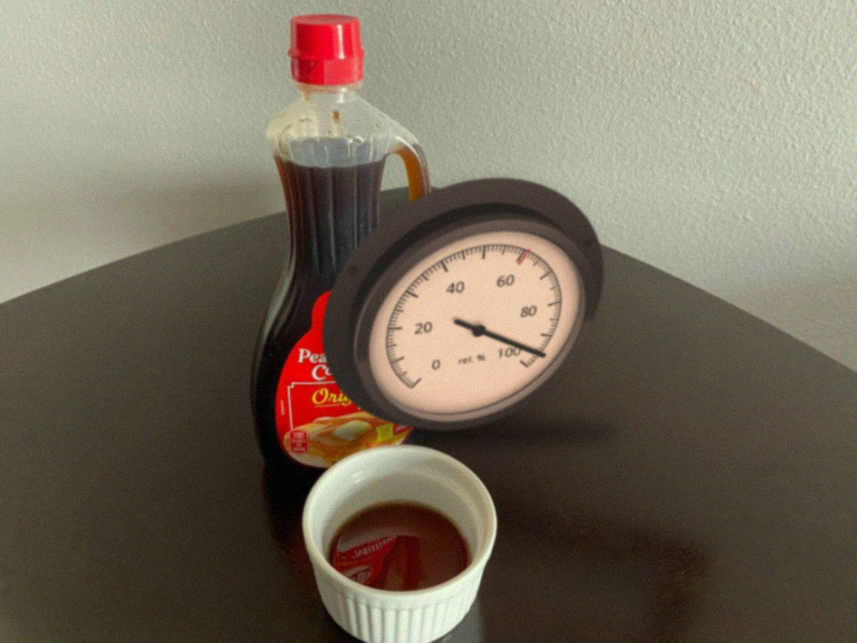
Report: 95%
